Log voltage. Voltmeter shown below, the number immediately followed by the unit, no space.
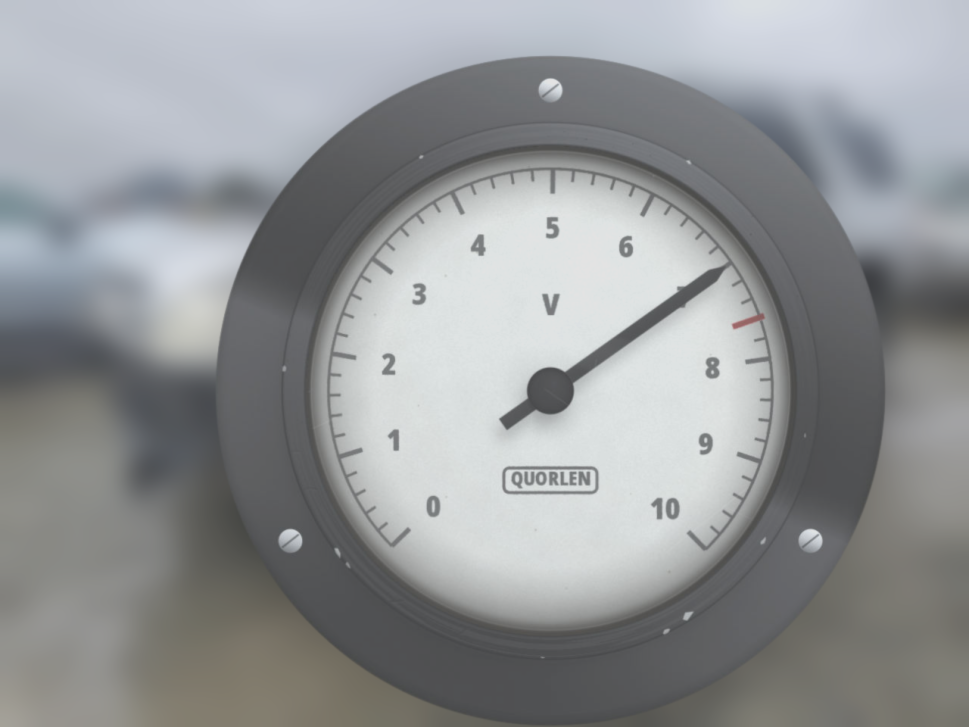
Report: 7V
